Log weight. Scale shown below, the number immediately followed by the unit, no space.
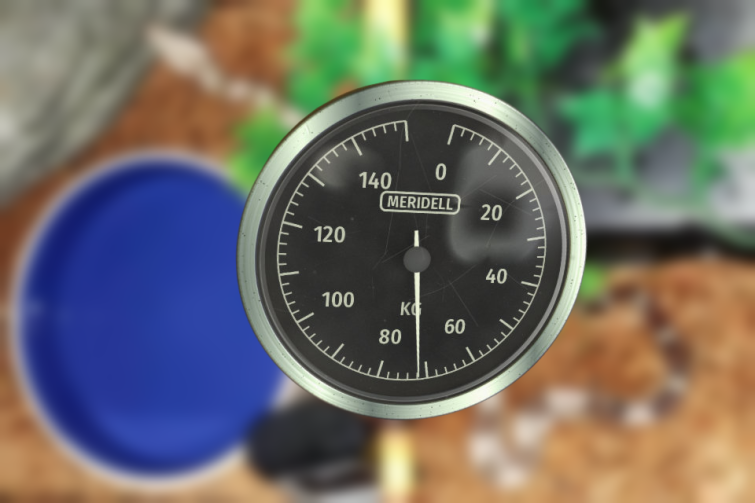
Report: 72kg
